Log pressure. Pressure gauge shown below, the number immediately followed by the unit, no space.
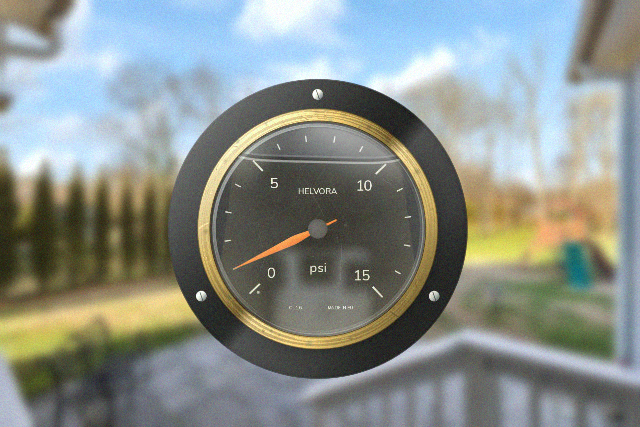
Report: 1psi
